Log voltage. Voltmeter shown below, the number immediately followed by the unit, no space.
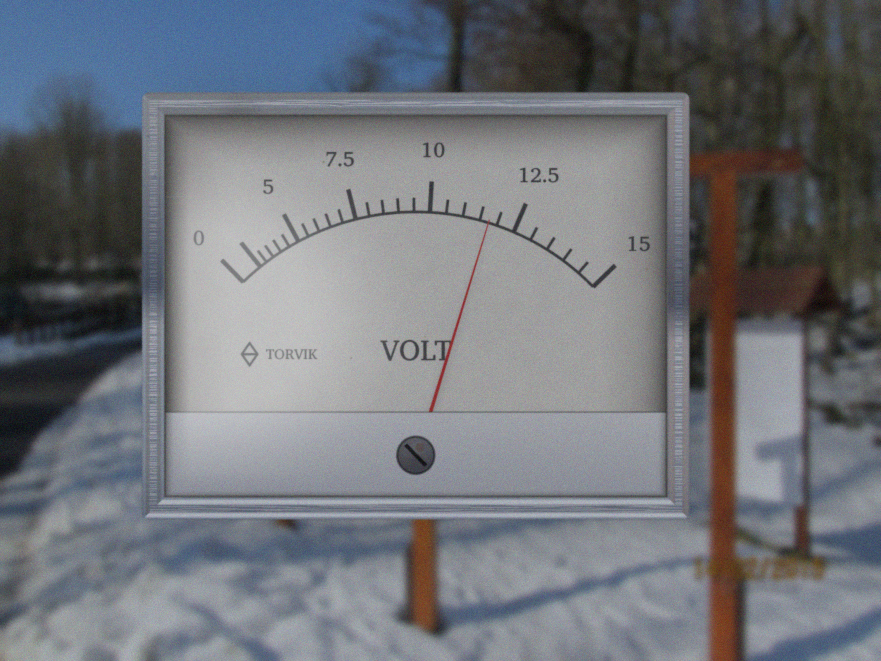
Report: 11.75V
